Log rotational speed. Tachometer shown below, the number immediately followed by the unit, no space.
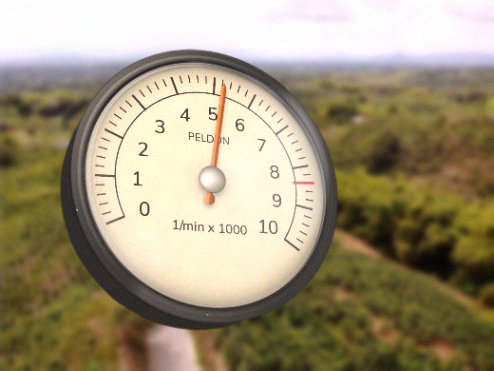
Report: 5200rpm
